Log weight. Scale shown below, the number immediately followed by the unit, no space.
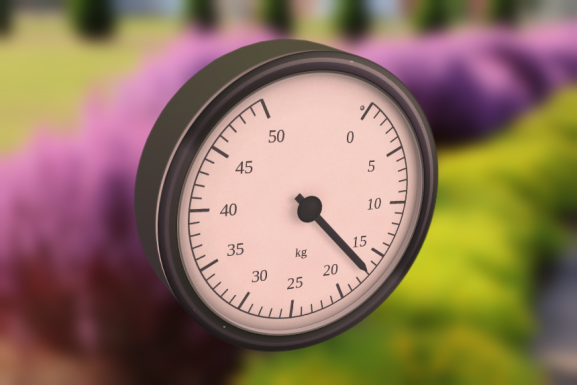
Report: 17kg
